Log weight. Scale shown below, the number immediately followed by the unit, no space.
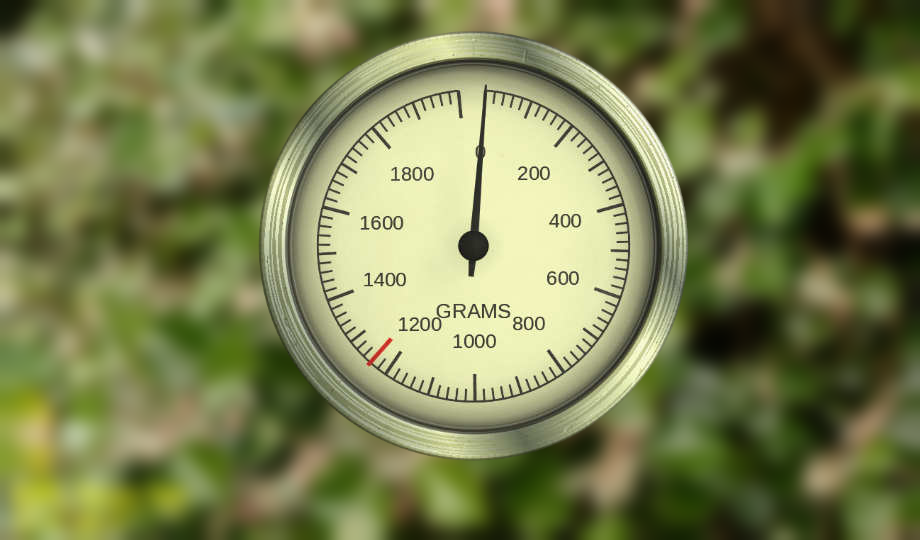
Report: 0g
